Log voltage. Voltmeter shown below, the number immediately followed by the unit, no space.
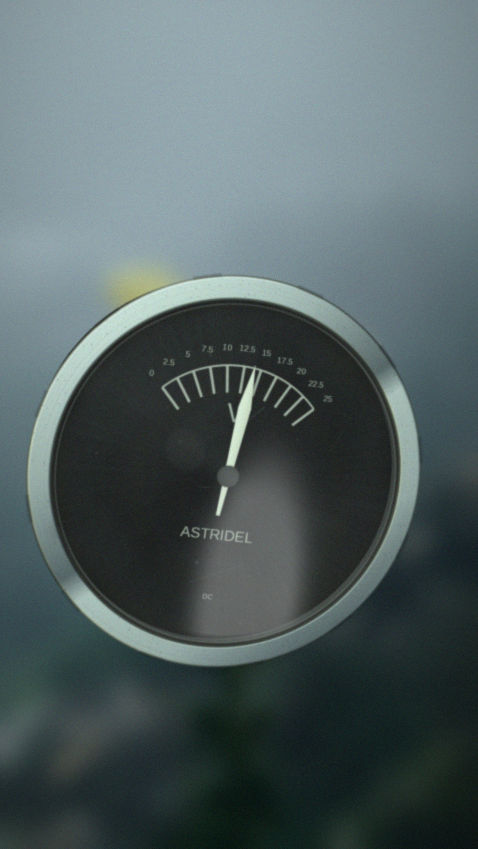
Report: 13.75V
